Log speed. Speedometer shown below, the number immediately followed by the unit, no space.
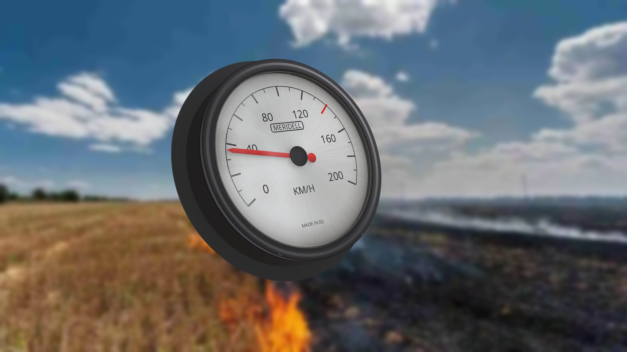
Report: 35km/h
